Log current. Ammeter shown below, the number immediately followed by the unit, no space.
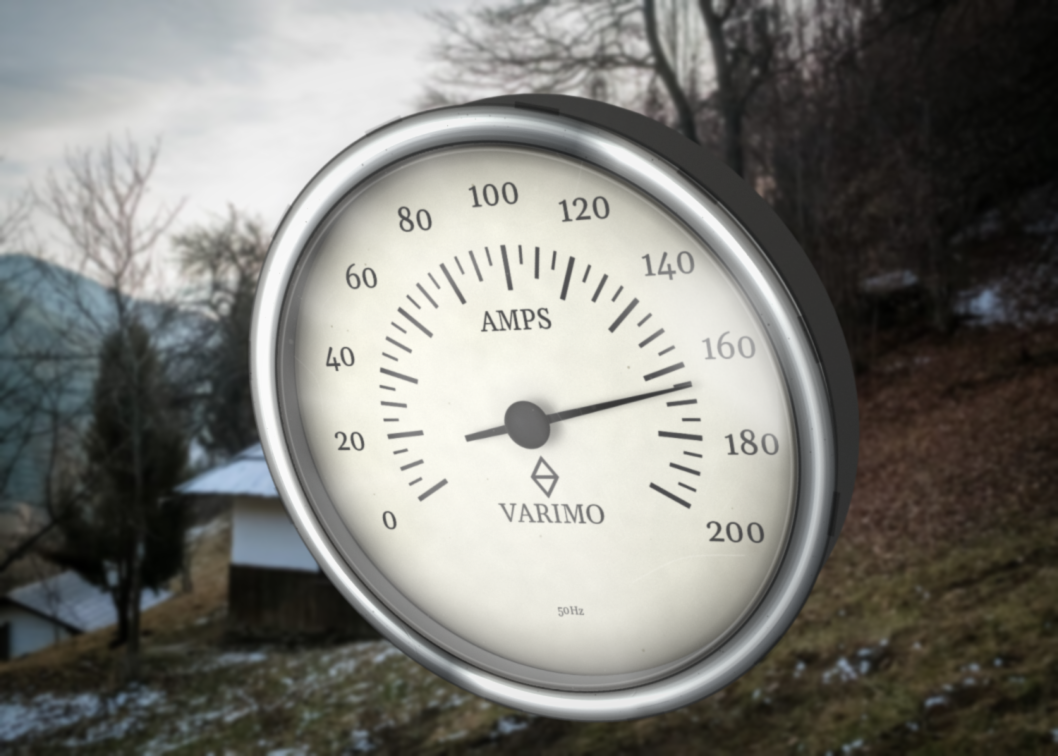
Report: 165A
